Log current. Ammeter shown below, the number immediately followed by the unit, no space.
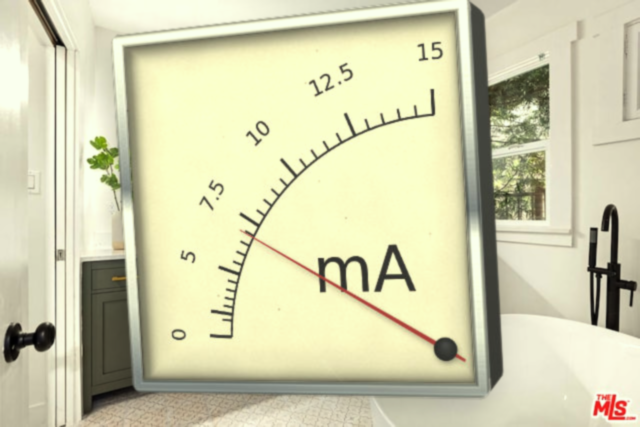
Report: 7mA
